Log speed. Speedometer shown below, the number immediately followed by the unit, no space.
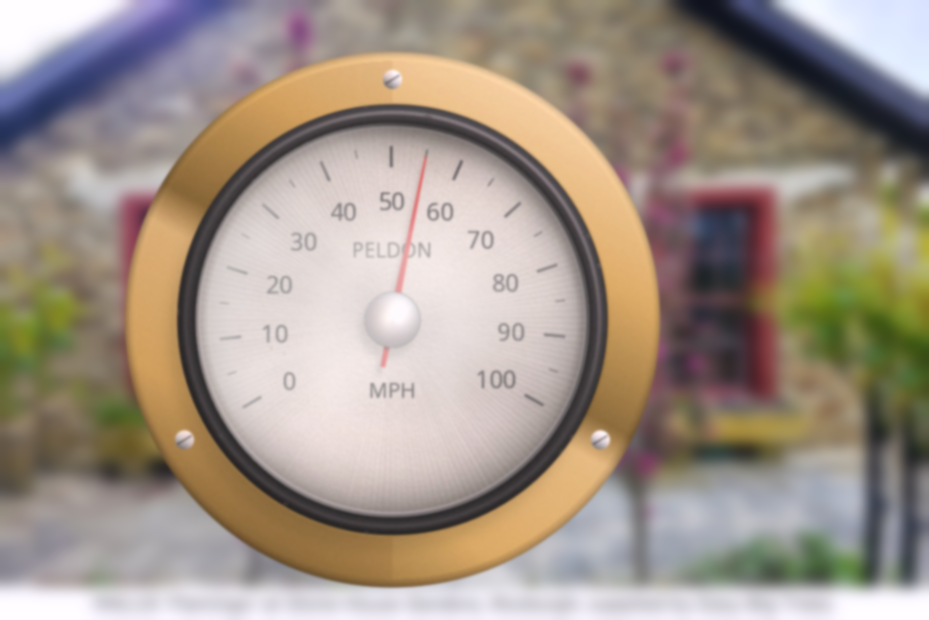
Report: 55mph
